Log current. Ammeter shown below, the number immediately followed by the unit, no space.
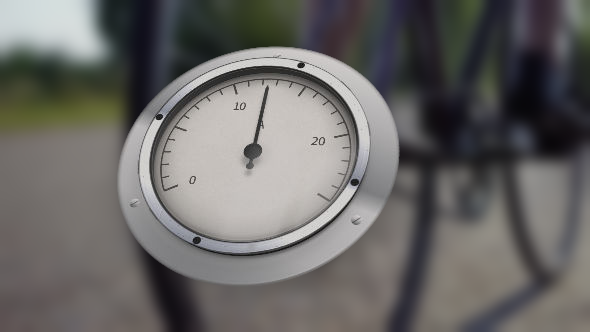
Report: 12.5A
